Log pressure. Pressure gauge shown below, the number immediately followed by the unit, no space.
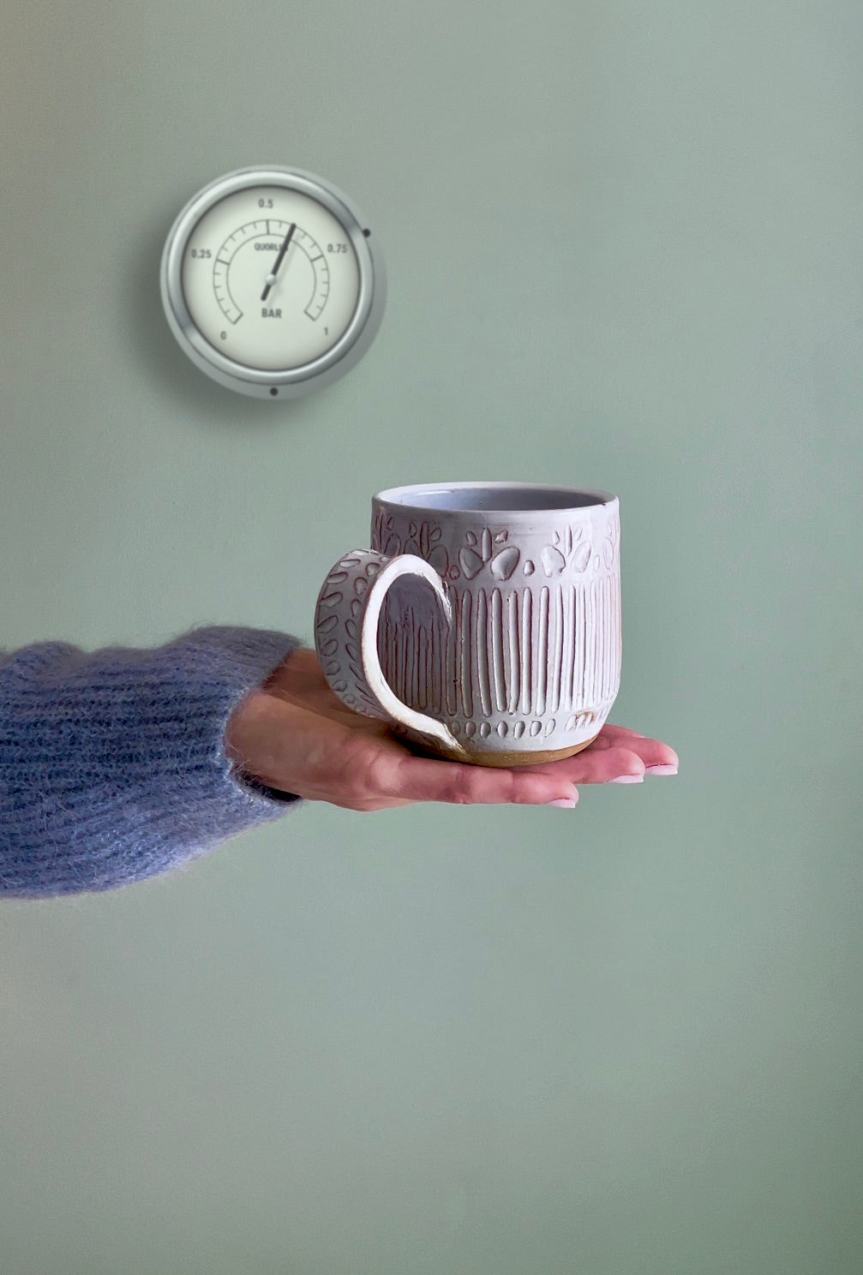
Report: 0.6bar
